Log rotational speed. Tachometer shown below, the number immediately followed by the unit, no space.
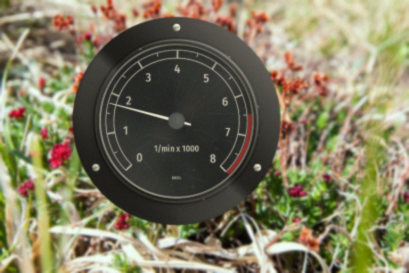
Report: 1750rpm
